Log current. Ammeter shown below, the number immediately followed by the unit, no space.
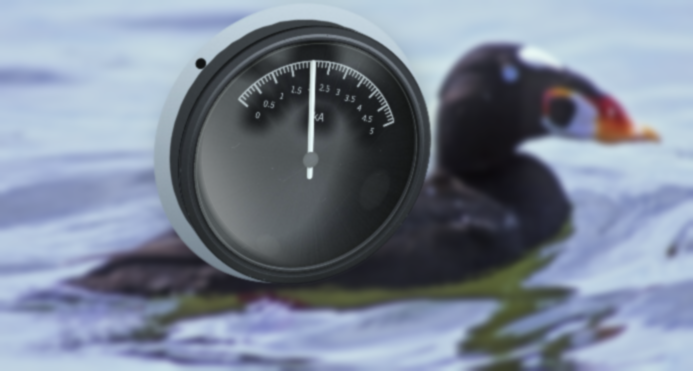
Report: 2kA
